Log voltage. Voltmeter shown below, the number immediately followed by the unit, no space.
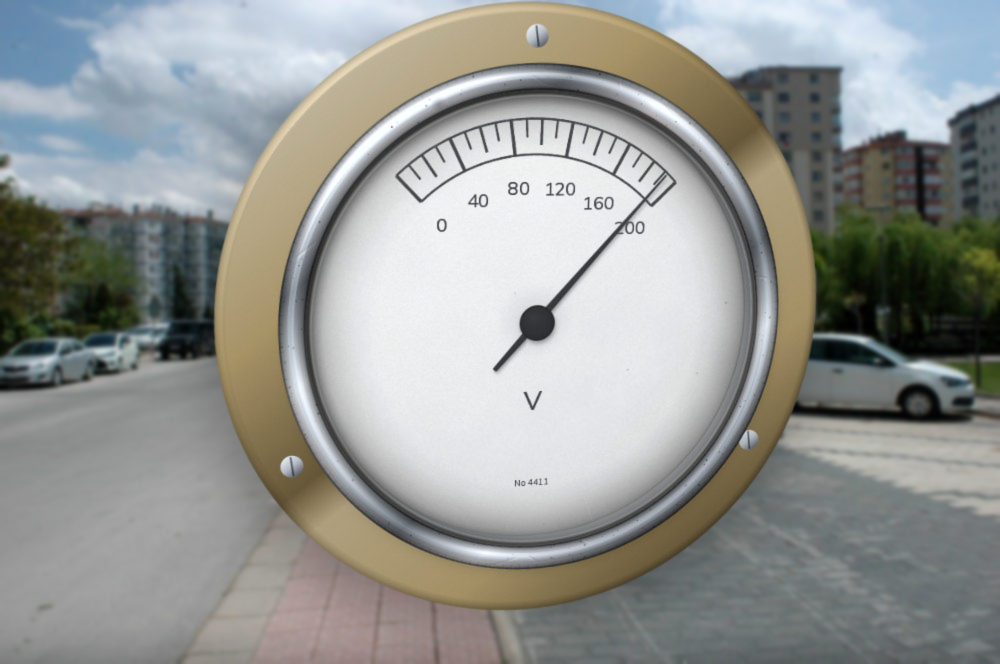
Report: 190V
